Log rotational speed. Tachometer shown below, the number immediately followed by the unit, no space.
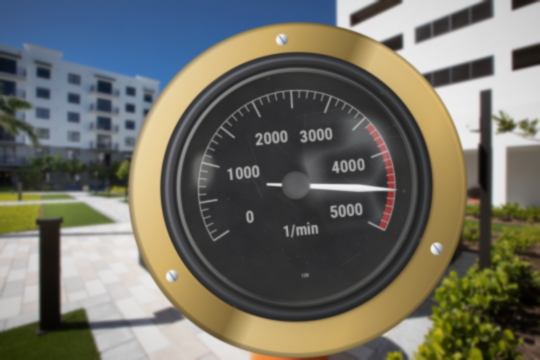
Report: 4500rpm
